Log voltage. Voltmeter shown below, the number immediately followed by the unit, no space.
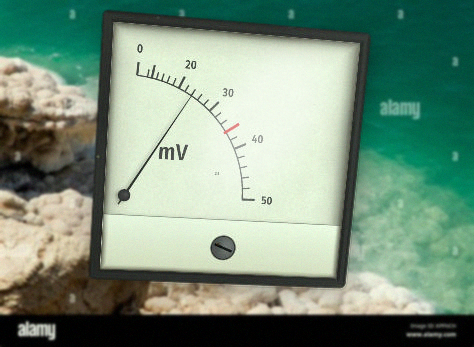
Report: 24mV
